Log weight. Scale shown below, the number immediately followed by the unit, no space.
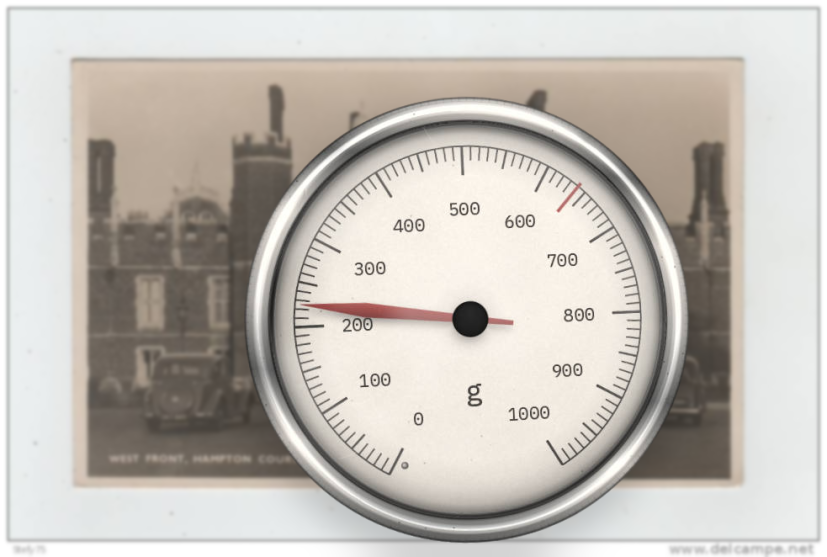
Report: 225g
